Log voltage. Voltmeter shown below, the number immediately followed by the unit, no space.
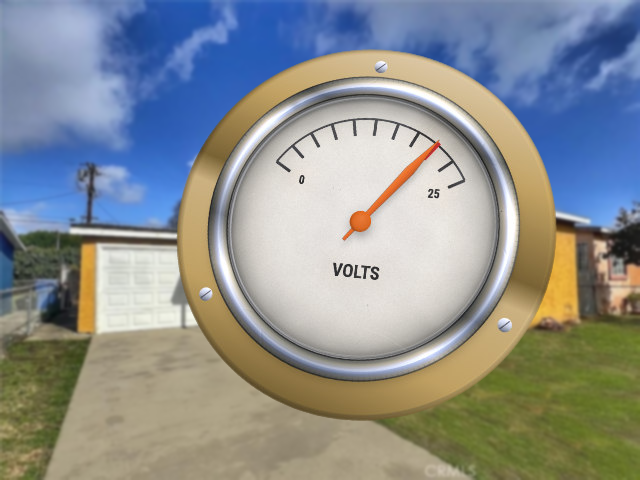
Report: 20V
